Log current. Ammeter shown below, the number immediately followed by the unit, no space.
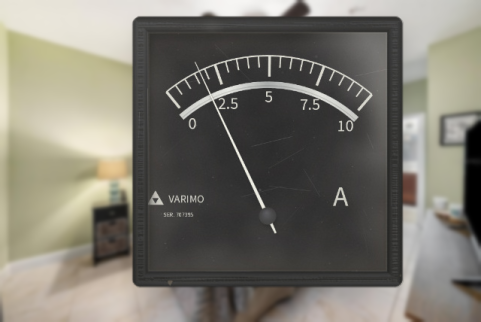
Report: 1.75A
